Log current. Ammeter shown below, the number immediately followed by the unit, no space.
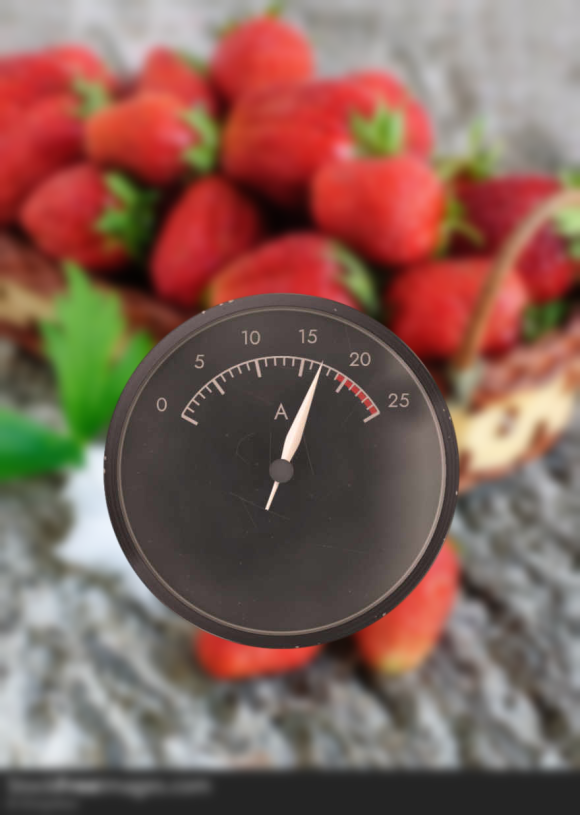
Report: 17A
